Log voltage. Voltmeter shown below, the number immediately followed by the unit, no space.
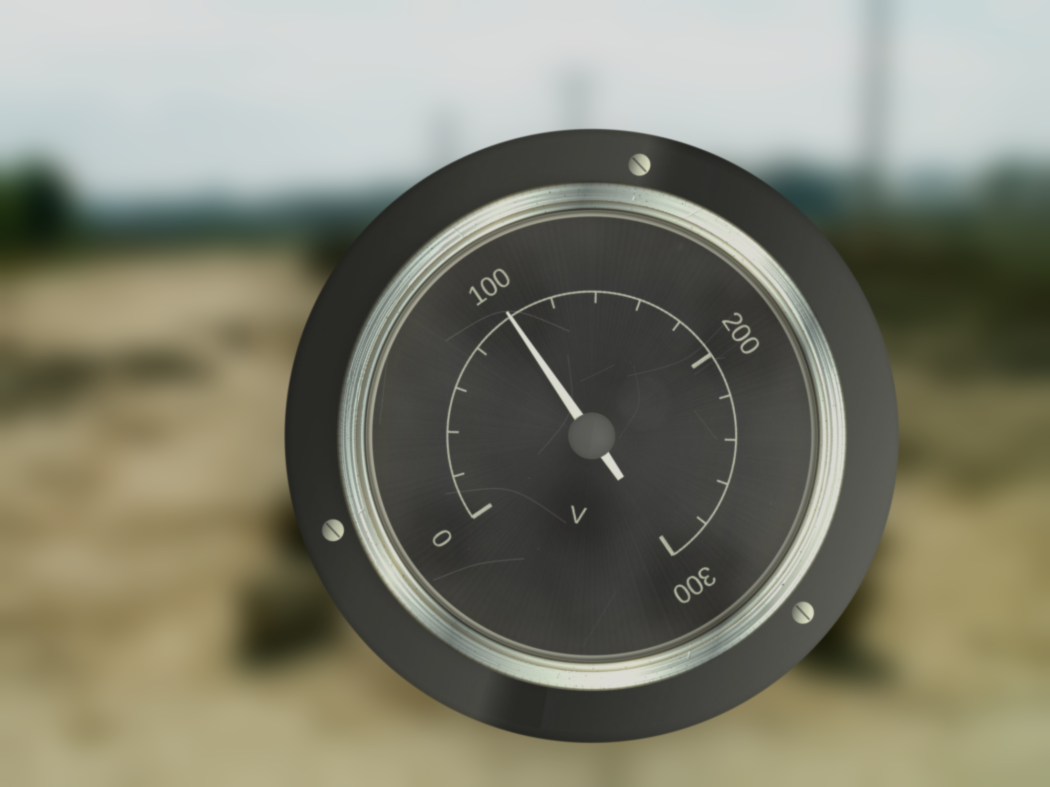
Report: 100V
